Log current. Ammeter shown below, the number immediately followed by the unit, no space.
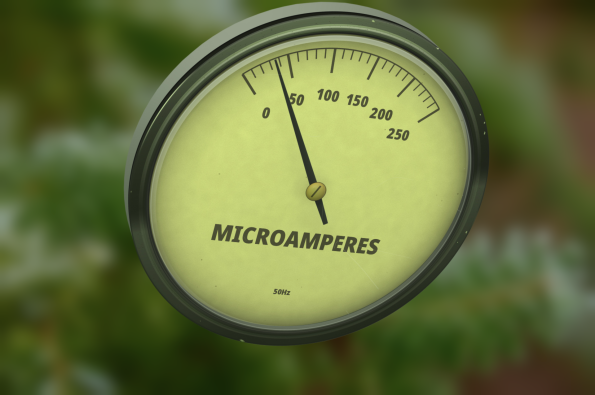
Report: 35µA
